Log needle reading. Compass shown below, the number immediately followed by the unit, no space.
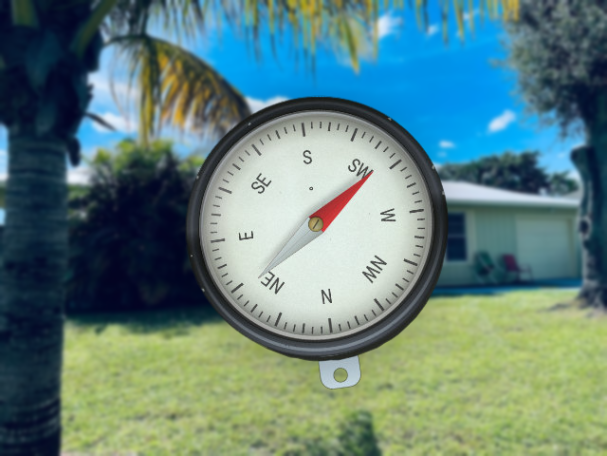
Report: 235°
